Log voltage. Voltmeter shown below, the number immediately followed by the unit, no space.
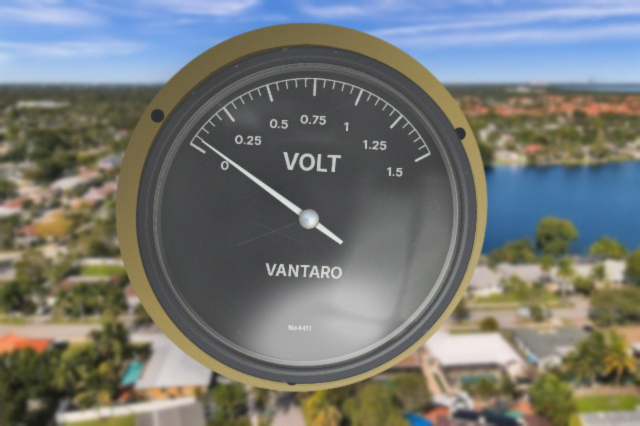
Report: 0.05V
